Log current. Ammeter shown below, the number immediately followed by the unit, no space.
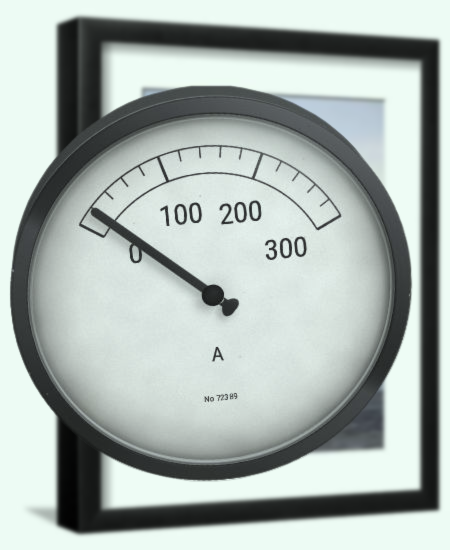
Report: 20A
